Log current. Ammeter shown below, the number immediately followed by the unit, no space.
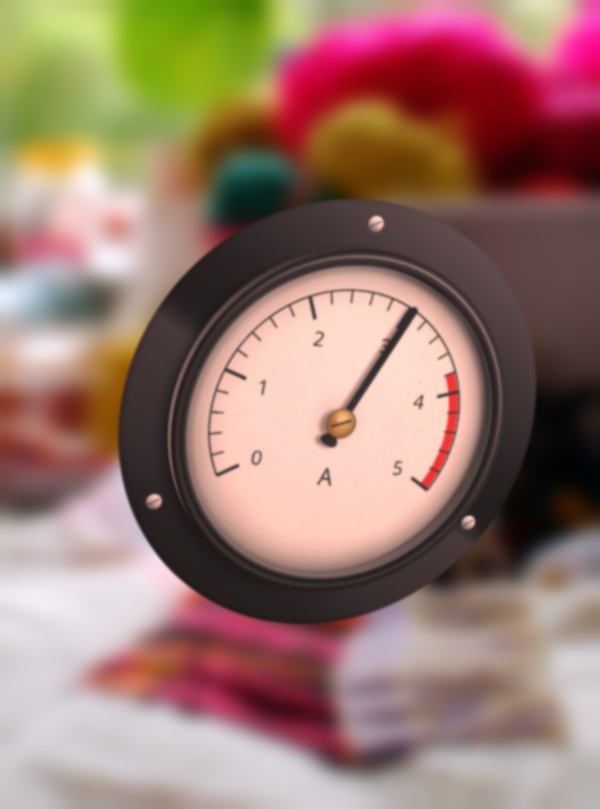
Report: 3A
